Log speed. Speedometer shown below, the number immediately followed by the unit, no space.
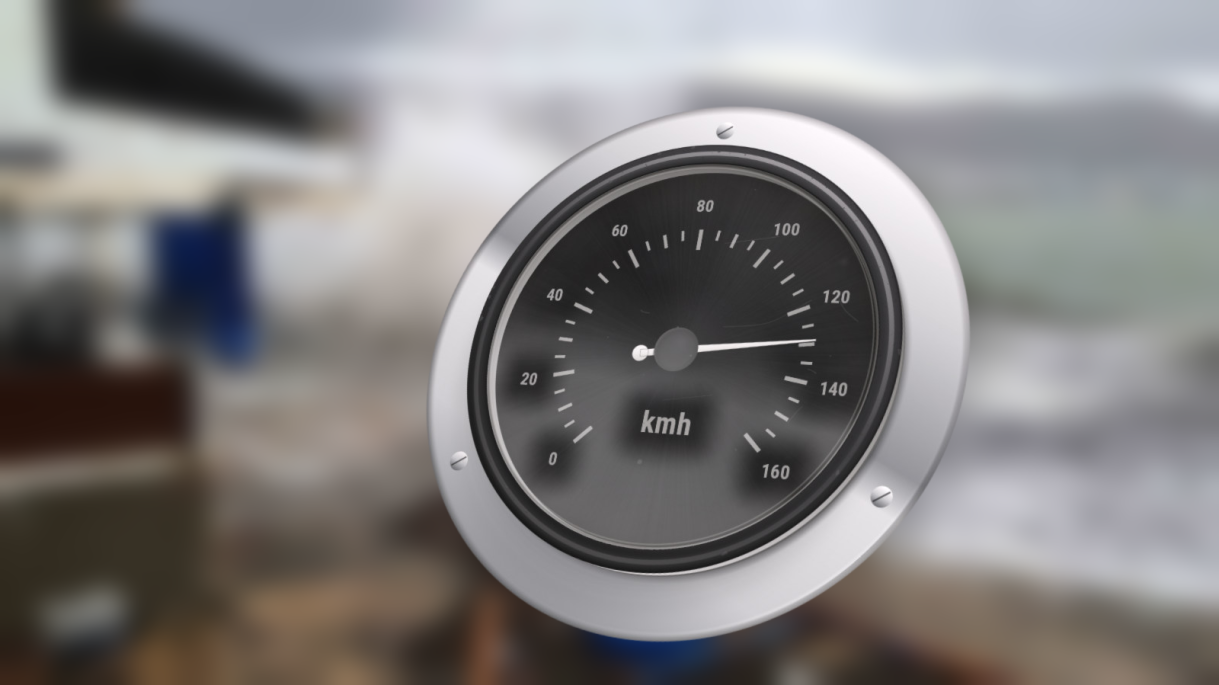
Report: 130km/h
